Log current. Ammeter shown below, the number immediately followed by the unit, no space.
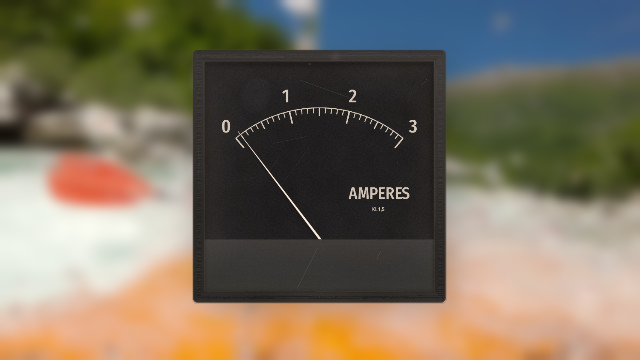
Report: 0.1A
